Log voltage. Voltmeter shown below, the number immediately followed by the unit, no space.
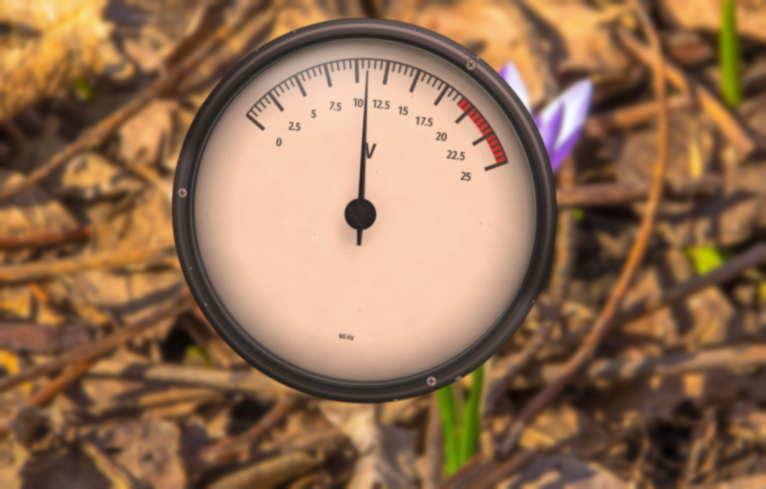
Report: 11V
